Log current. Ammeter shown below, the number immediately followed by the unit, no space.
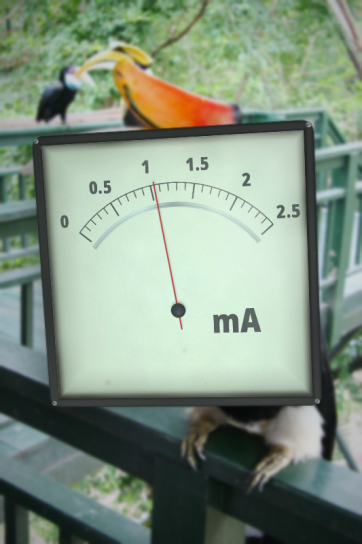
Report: 1.05mA
